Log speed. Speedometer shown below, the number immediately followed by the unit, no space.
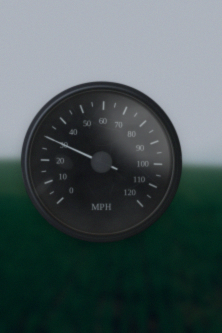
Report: 30mph
